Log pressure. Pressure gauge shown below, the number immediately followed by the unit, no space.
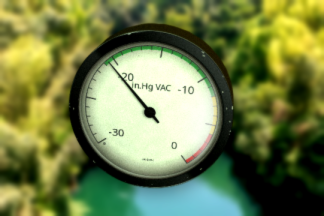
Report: -20.5inHg
